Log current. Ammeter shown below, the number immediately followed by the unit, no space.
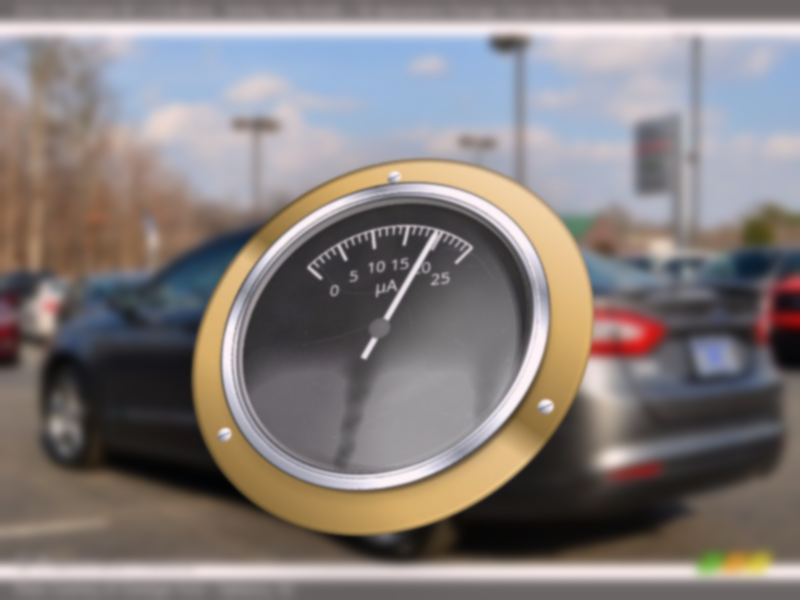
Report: 20µA
